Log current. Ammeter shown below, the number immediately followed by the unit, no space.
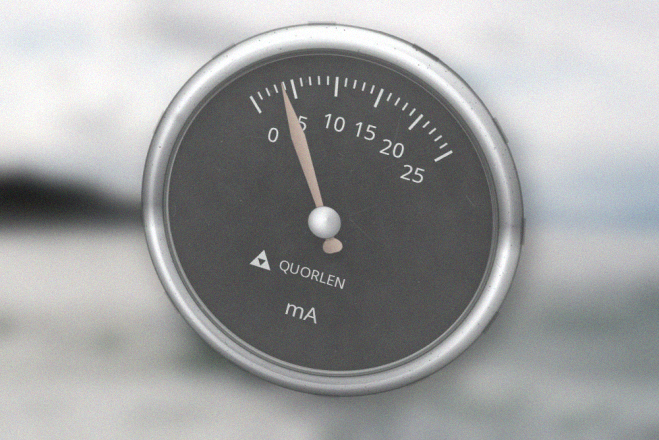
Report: 4mA
